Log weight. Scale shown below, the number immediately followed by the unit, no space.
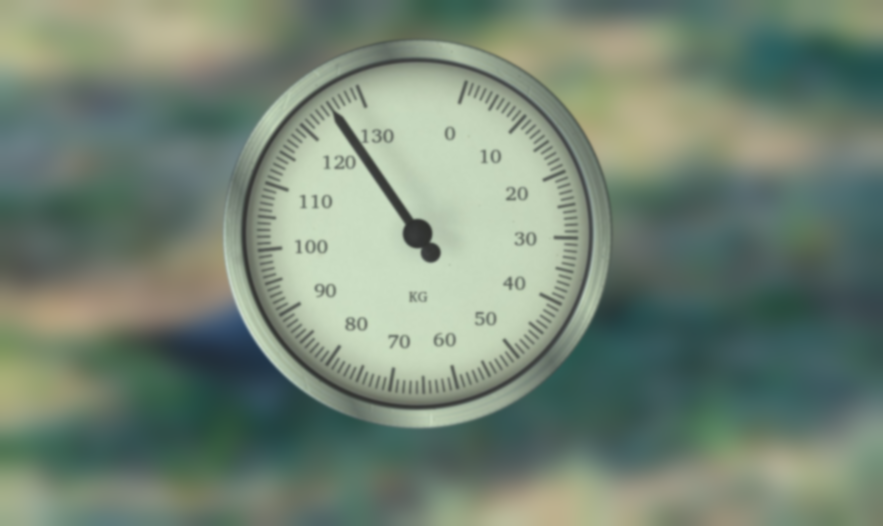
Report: 125kg
